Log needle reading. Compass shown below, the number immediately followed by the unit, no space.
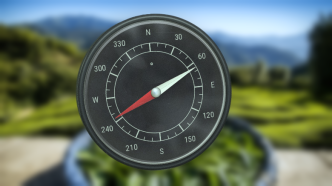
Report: 245°
